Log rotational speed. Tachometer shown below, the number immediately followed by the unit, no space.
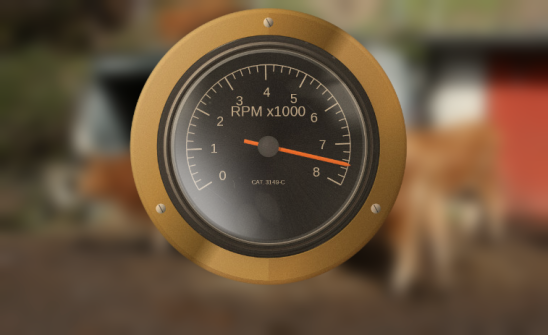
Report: 7500rpm
